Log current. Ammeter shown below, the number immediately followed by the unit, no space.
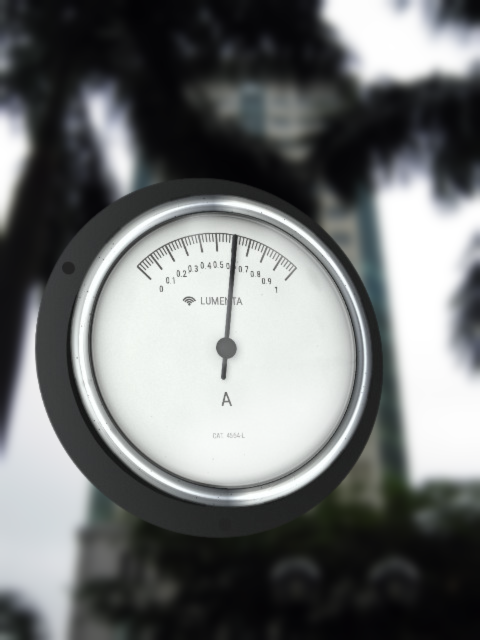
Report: 0.6A
